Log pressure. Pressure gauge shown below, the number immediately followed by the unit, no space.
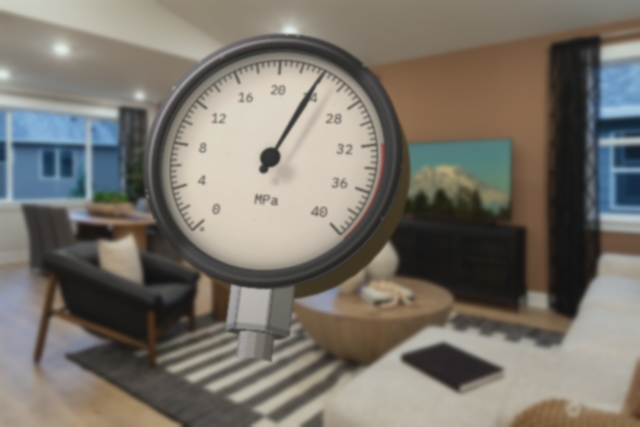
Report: 24MPa
